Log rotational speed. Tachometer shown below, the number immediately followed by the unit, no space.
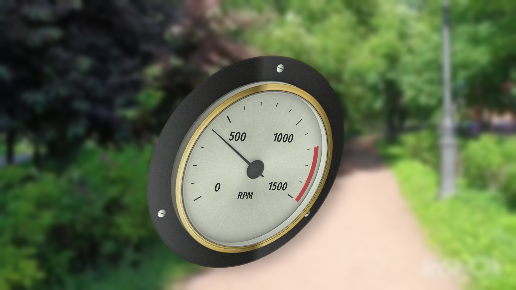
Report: 400rpm
